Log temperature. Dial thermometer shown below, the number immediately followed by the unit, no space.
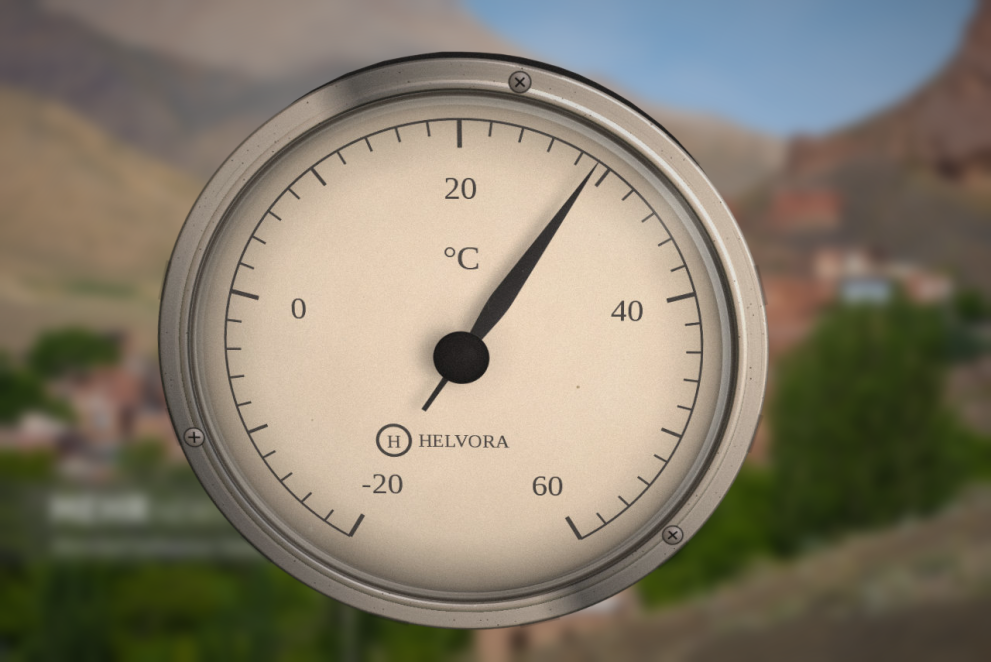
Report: 29°C
